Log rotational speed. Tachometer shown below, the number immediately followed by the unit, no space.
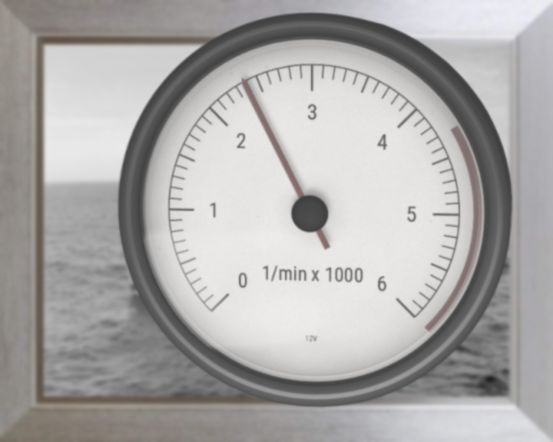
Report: 2400rpm
